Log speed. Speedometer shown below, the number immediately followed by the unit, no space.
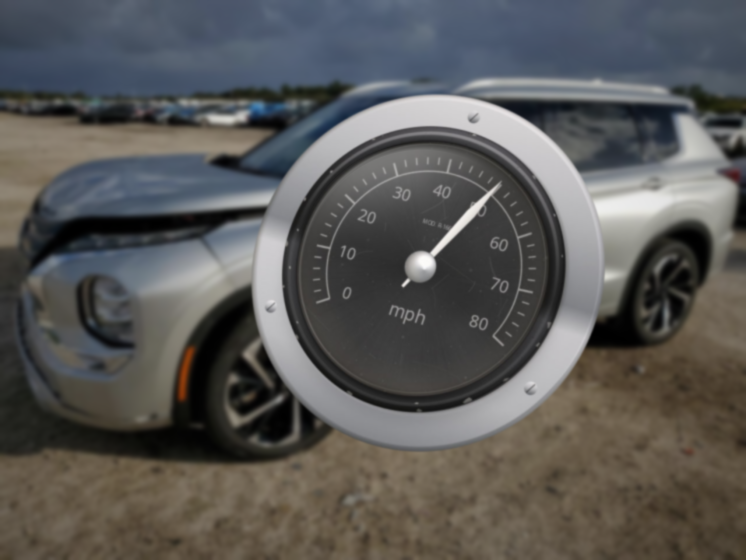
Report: 50mph
